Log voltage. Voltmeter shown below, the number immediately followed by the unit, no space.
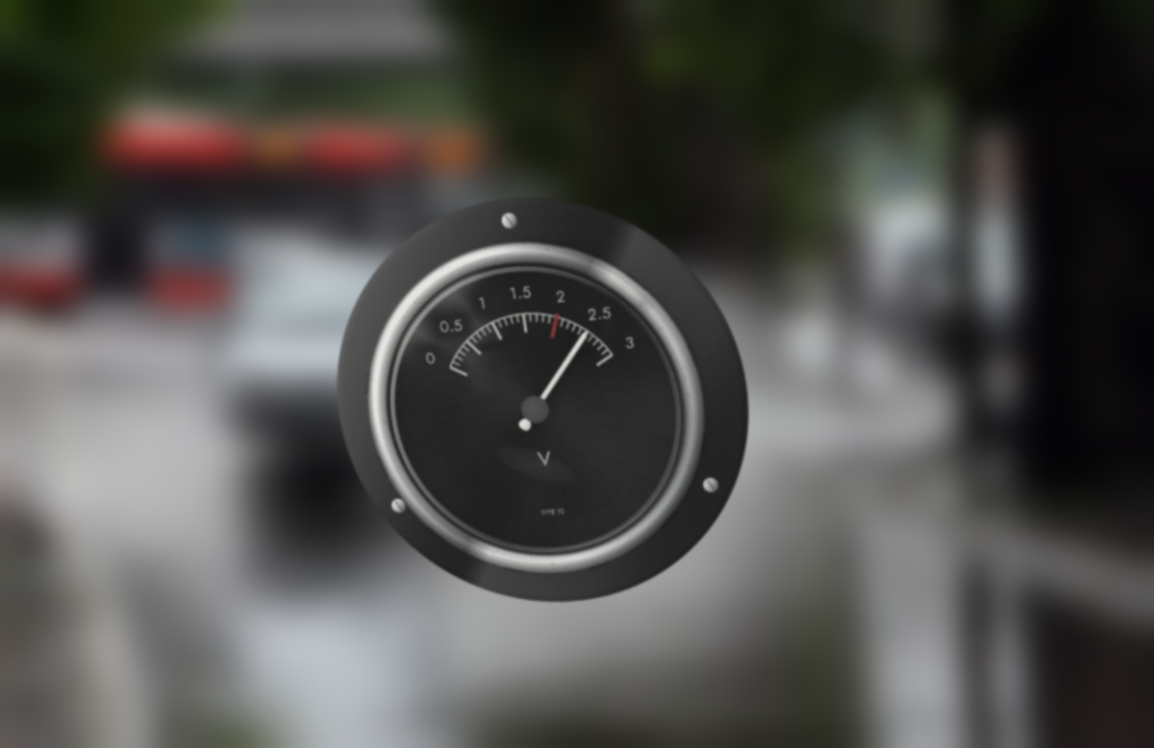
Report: 2.5V
